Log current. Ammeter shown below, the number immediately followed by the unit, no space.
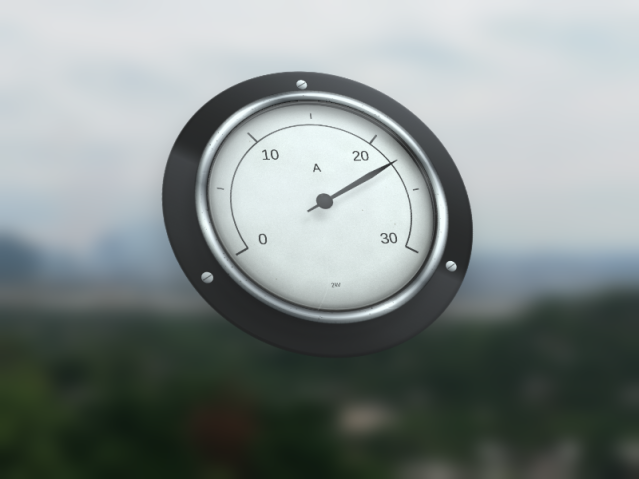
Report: 22.5A
